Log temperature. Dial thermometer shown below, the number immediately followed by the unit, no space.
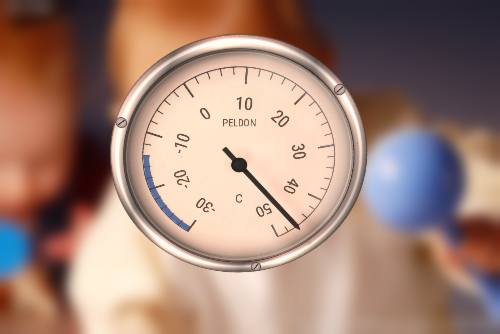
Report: 46°C
